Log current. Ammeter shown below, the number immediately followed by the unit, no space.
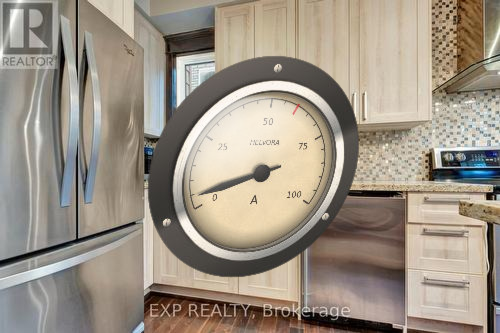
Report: 5A
